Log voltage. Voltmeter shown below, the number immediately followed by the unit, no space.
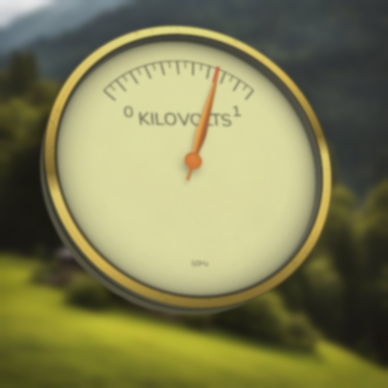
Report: 0.75kV
